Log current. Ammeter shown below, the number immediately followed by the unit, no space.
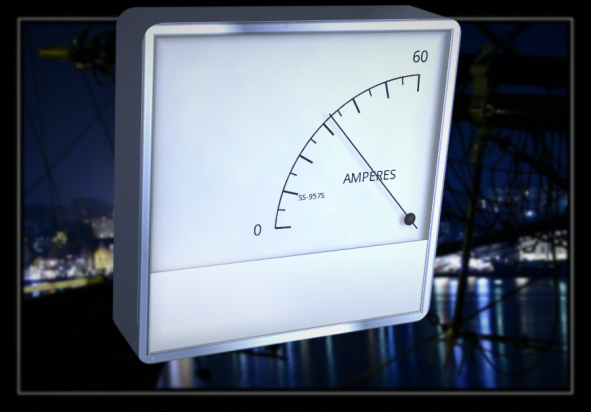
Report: 32.5A
